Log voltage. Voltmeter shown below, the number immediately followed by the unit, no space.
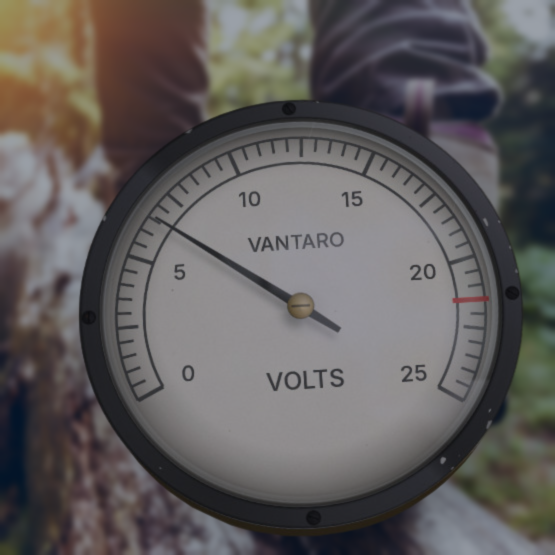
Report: 6.5V
